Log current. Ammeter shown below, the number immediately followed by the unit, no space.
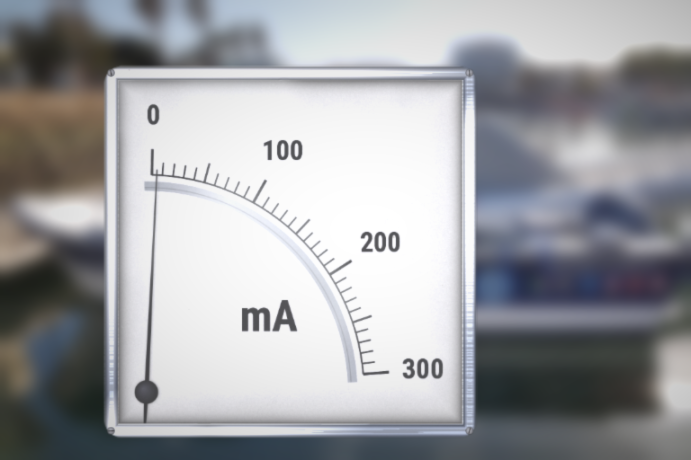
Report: 5mA
